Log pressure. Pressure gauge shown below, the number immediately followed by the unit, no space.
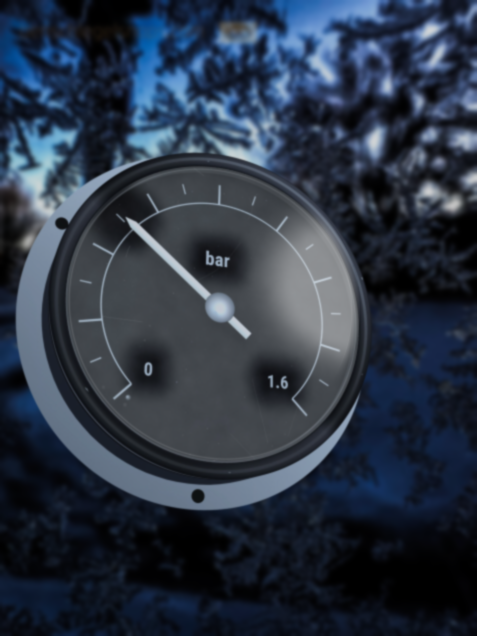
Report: 0.5bar
